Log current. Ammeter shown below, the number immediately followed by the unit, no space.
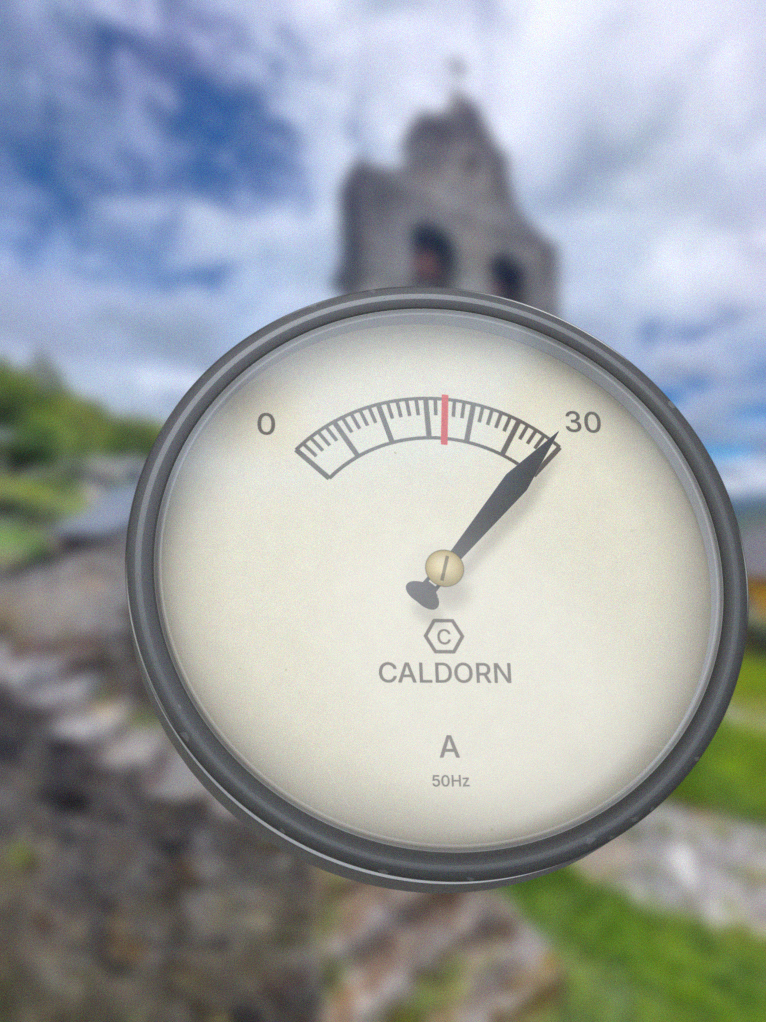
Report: 29A
